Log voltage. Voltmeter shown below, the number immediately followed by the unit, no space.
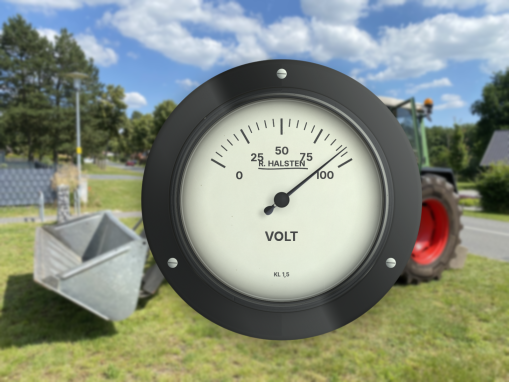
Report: 92.5V
